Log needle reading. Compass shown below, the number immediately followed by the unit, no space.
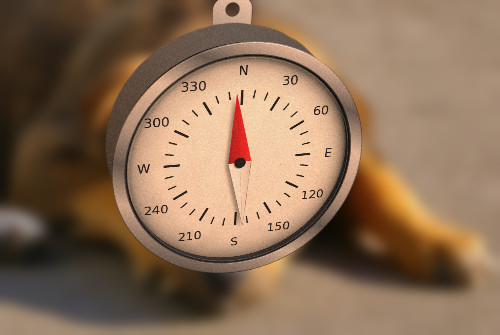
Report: 355°
